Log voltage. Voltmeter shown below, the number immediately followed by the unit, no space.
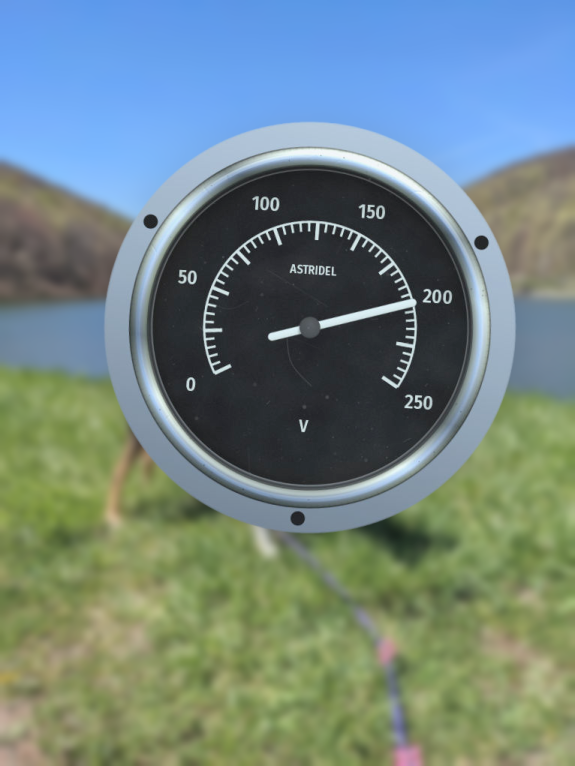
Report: 200V
